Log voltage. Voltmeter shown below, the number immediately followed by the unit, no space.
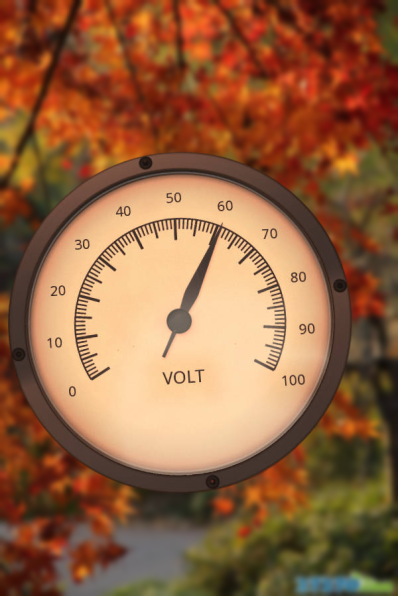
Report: 61V
